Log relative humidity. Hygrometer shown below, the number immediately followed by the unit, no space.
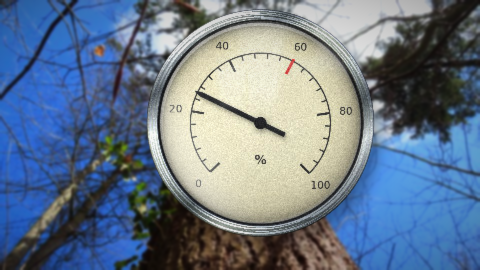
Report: 26%
